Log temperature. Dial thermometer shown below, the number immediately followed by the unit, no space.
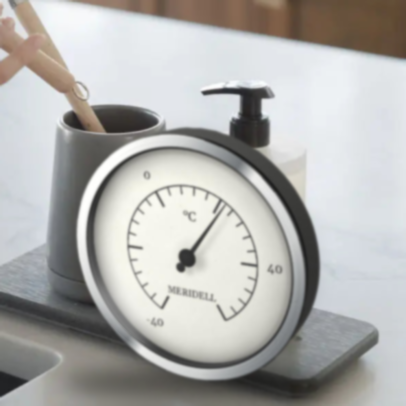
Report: 22°C
